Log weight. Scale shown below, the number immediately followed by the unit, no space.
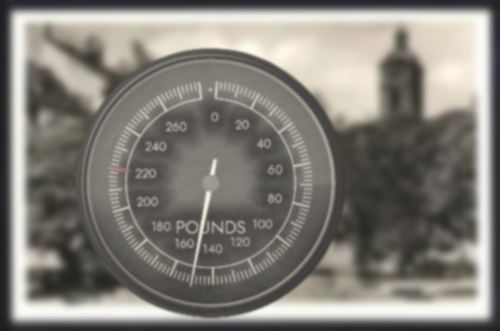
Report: 150lb
